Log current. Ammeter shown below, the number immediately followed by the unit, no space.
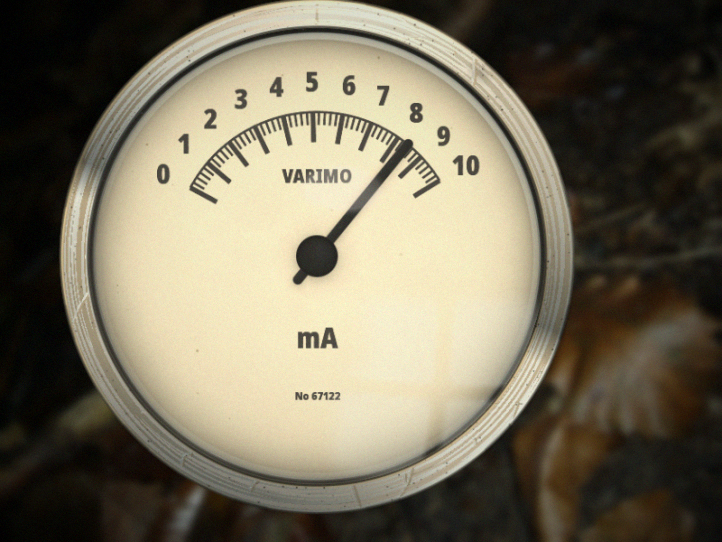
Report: 8.4mA
